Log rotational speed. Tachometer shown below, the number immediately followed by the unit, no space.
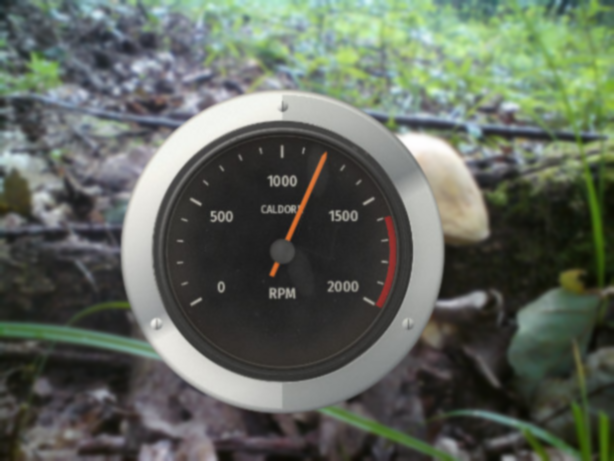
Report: 1200rpm
